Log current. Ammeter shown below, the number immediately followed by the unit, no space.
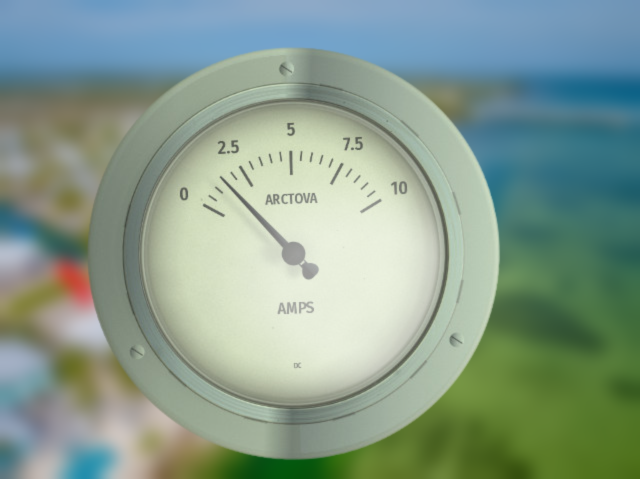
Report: 1.5A
